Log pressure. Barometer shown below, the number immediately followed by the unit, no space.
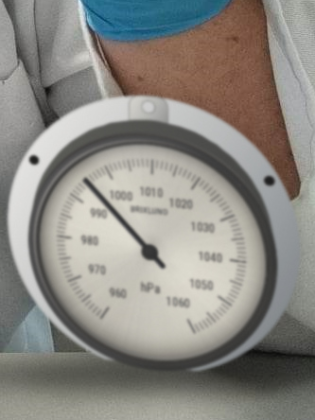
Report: 995hPa
